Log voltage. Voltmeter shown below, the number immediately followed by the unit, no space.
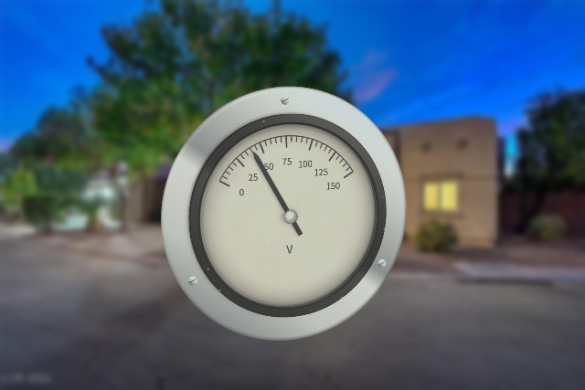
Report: 40V
